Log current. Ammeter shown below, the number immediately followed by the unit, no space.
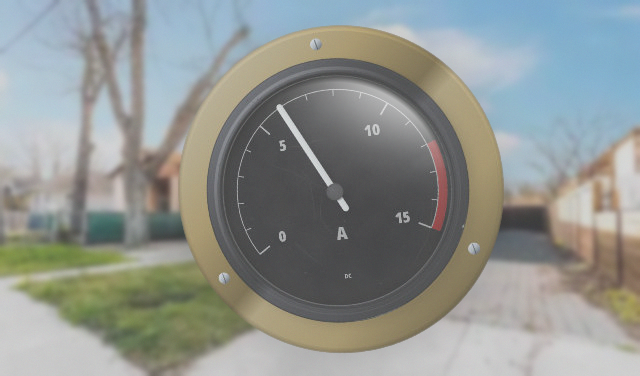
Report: 6A
